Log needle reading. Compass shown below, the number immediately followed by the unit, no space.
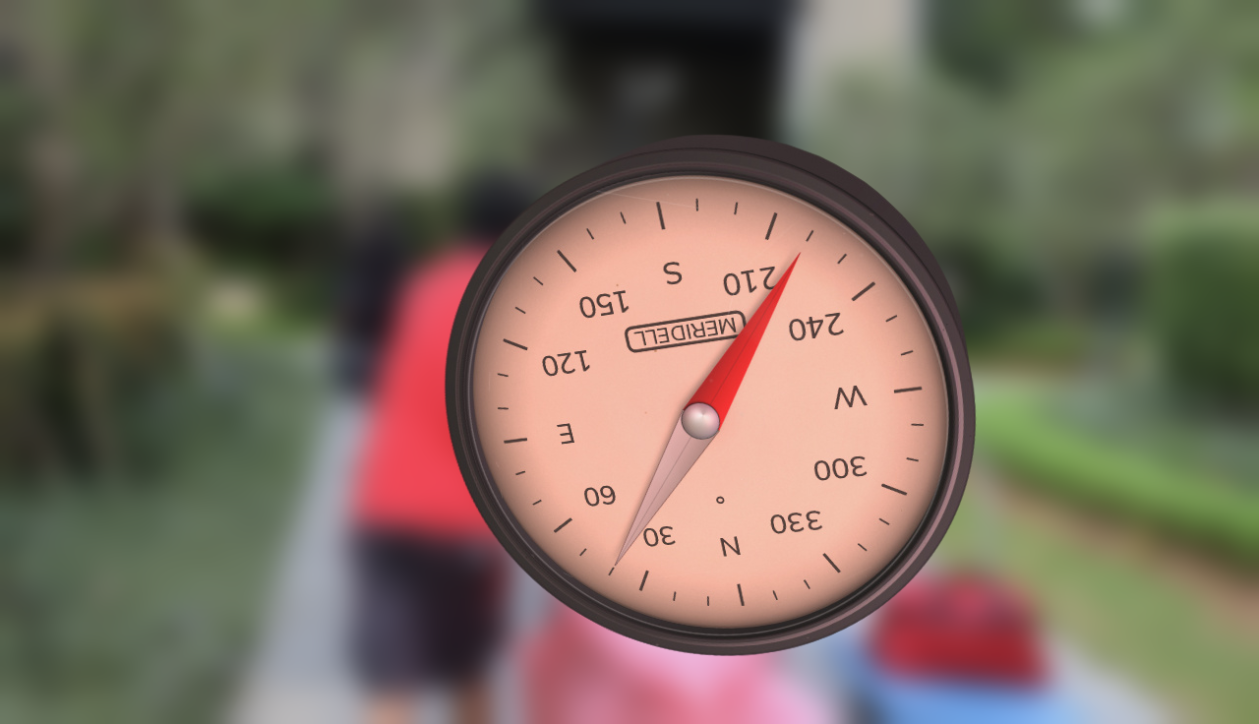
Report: 220°
